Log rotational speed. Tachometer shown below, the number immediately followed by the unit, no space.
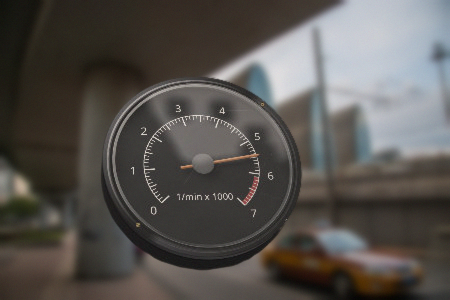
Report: 5500rpm
